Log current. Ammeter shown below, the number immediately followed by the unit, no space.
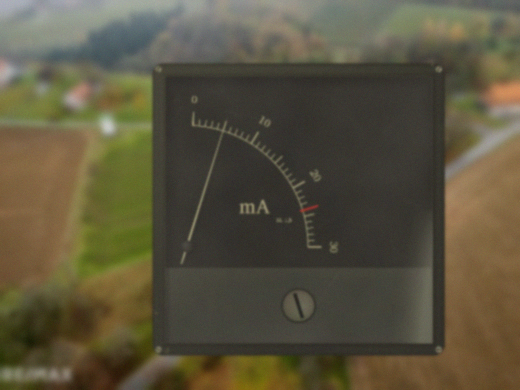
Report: 5mA
